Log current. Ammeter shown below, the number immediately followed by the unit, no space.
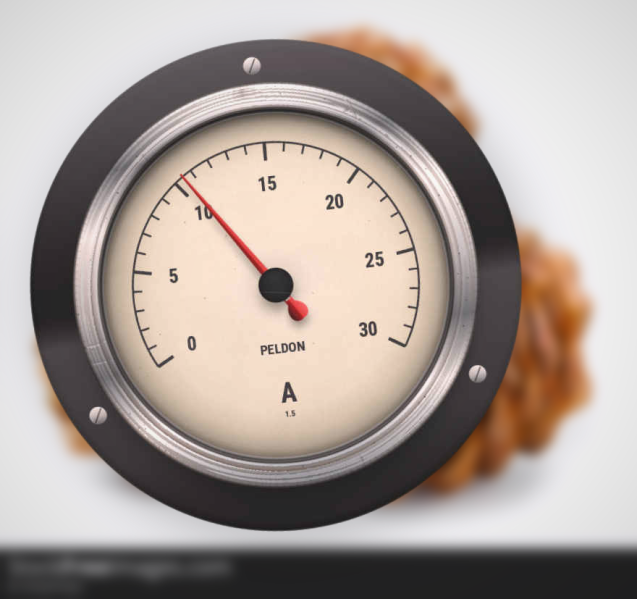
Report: 10.5A
